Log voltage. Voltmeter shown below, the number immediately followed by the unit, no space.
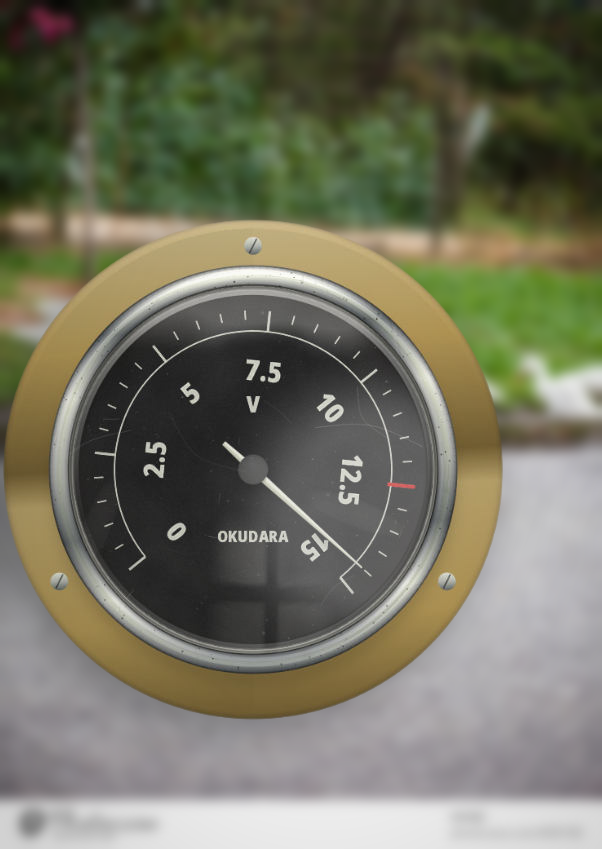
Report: 14.5V
